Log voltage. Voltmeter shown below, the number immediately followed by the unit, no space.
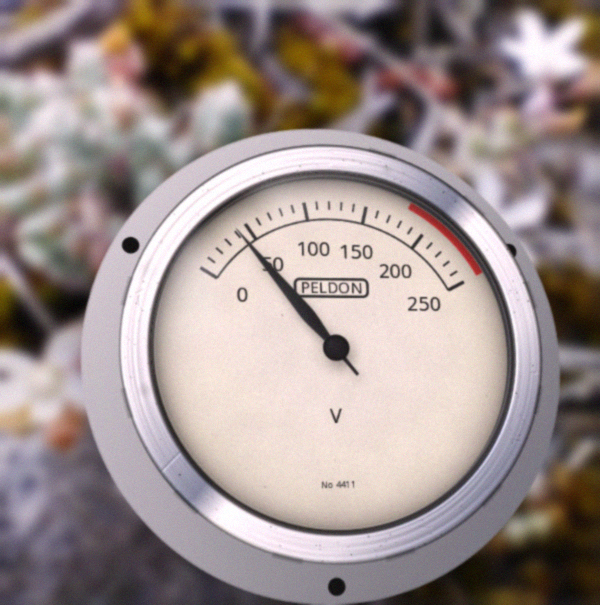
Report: 40V
